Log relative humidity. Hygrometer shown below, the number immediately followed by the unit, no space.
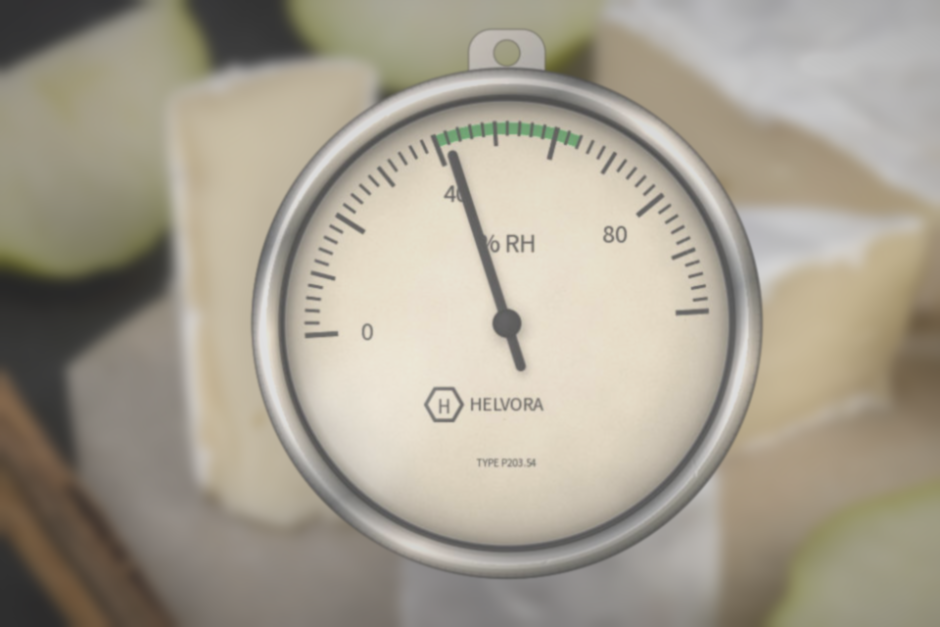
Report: 42%
